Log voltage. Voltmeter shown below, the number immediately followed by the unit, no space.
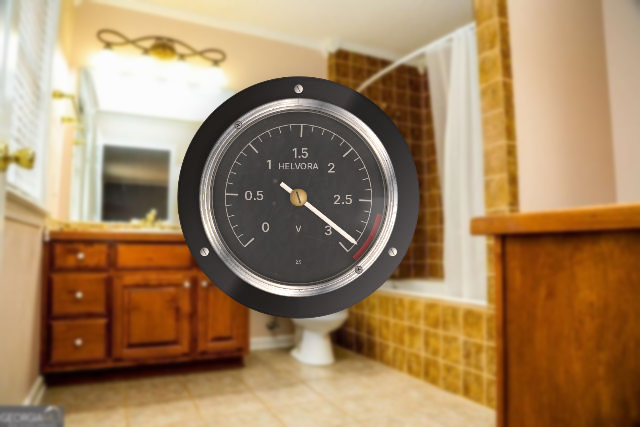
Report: 2.9V
